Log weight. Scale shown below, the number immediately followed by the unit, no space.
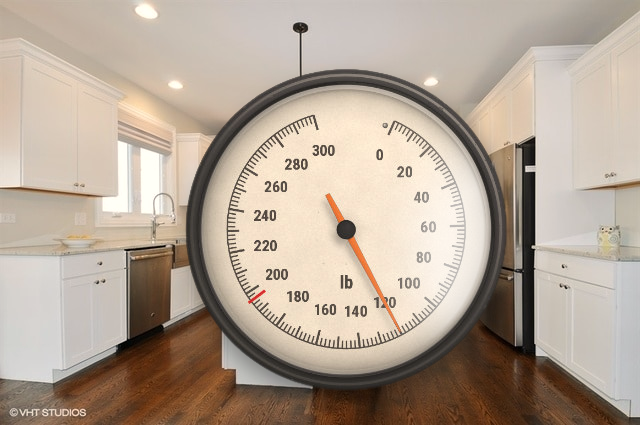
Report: 120lb
